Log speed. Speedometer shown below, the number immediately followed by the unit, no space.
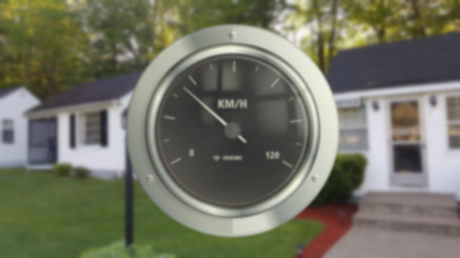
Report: 35km/h
